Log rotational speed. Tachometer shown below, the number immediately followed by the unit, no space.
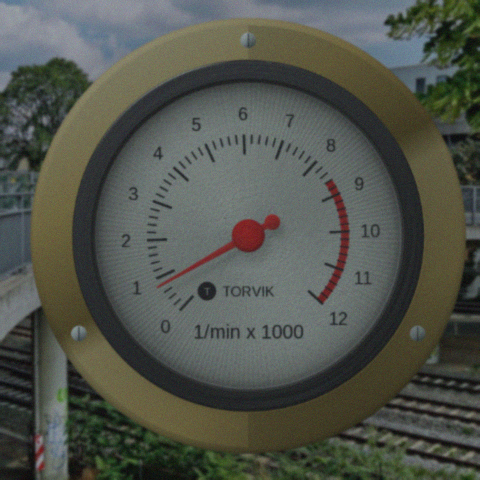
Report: 800rpm
